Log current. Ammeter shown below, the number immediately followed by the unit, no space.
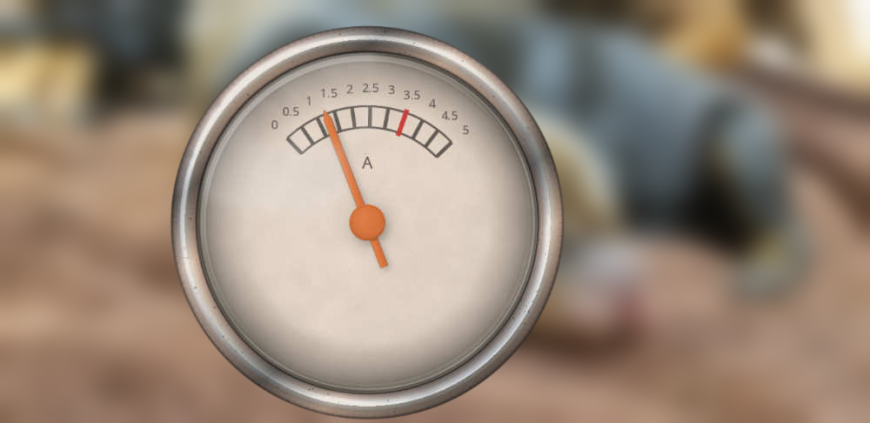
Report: 1.25A
